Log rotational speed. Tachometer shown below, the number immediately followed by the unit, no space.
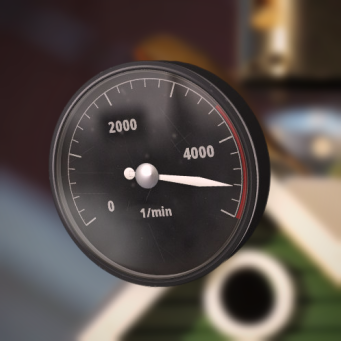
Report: 4600rpm
